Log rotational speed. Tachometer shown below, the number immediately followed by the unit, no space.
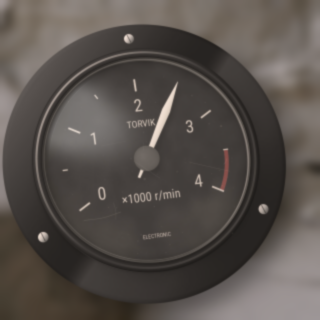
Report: 2500rpm
